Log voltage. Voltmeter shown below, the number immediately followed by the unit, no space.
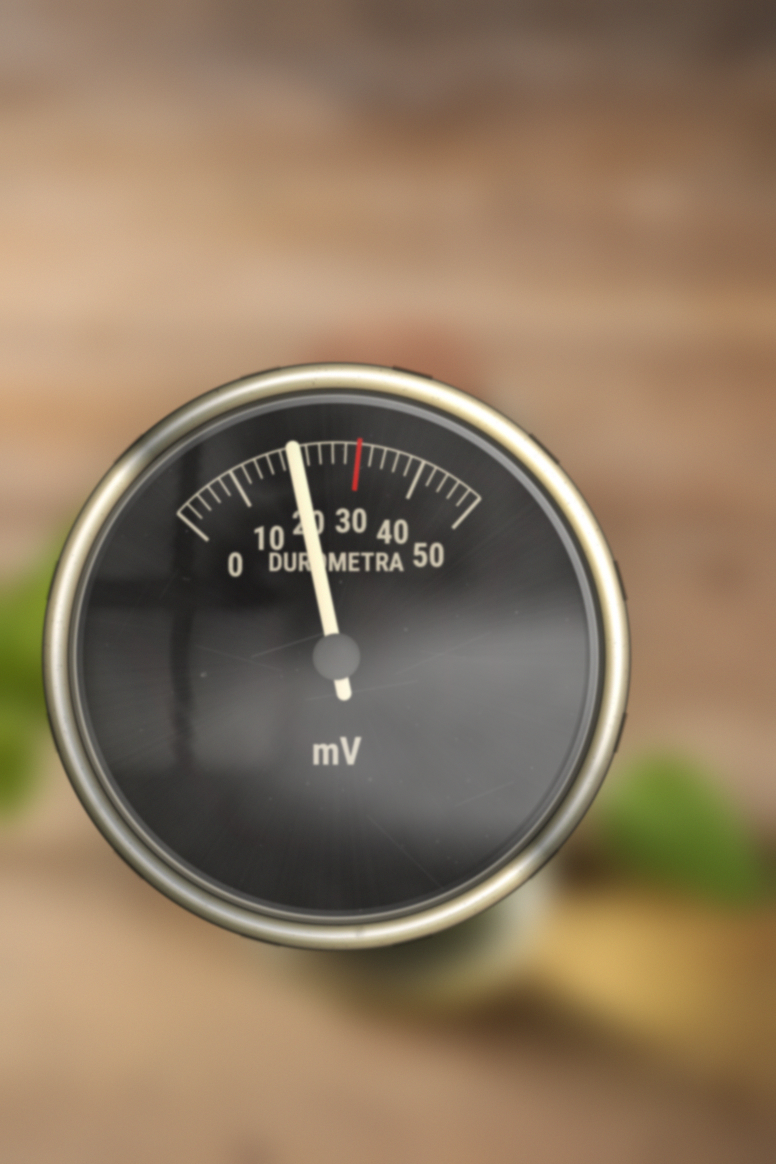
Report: 20mV
